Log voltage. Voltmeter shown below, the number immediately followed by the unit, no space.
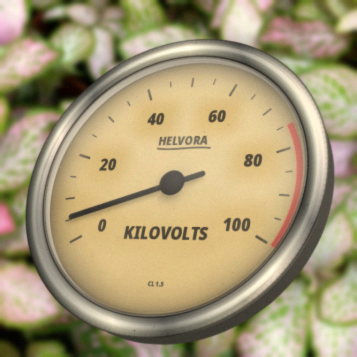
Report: 5kV
